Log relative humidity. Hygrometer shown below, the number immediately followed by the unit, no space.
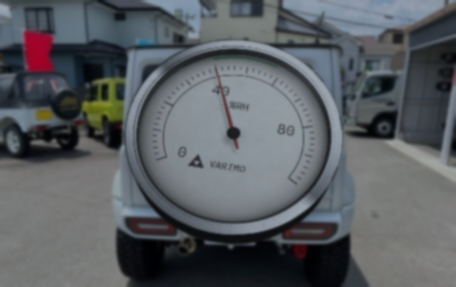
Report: 40%
